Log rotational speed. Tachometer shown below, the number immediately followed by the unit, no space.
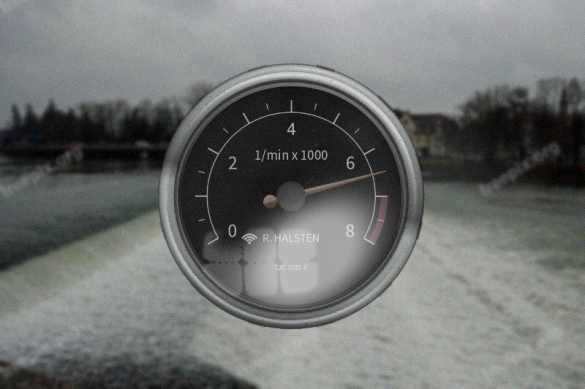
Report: 6500rpm
